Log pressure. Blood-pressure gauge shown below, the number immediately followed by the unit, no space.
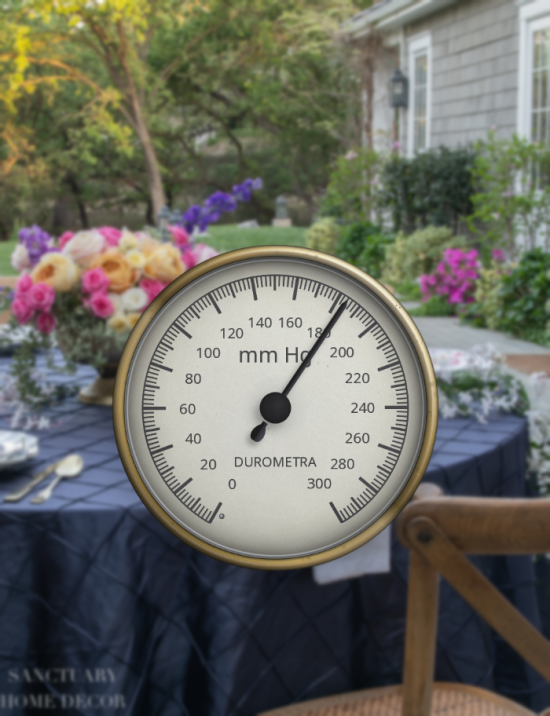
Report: 184mmHg
